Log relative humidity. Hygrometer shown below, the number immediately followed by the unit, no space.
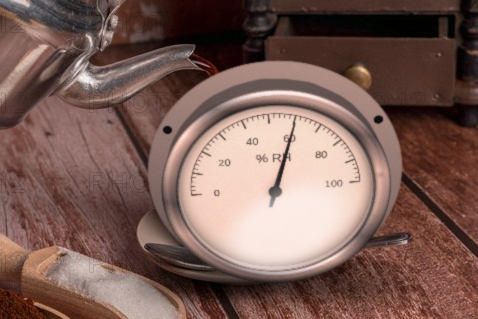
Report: 60%
